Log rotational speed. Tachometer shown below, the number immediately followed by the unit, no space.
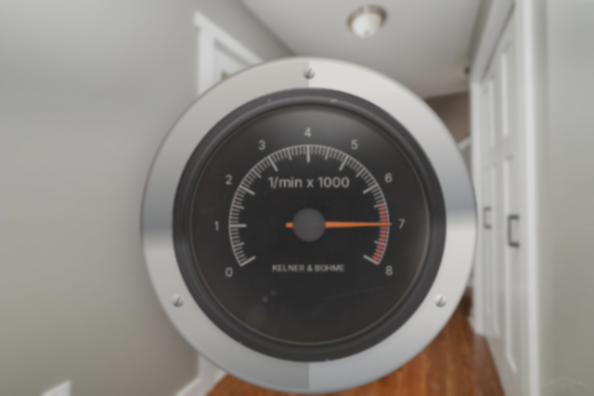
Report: 7000rpm
